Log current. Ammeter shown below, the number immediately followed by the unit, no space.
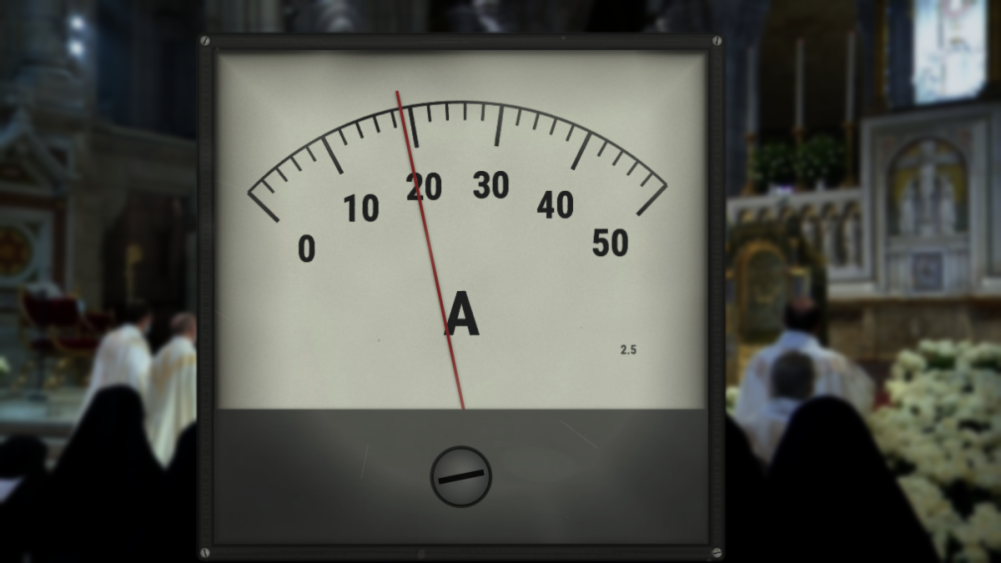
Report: 19A
